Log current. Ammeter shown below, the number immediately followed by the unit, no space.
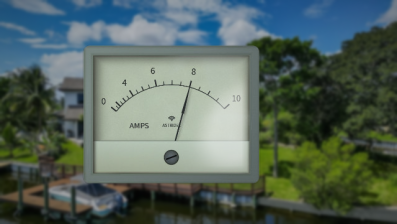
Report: 8A
